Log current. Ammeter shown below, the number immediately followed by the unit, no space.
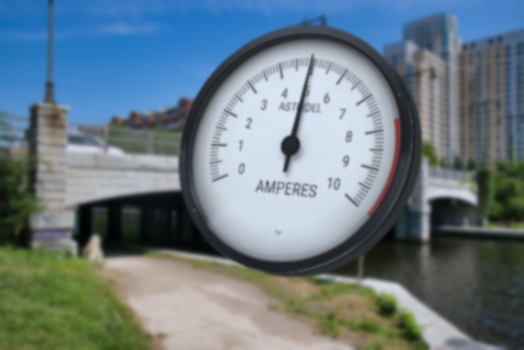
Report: 5A
